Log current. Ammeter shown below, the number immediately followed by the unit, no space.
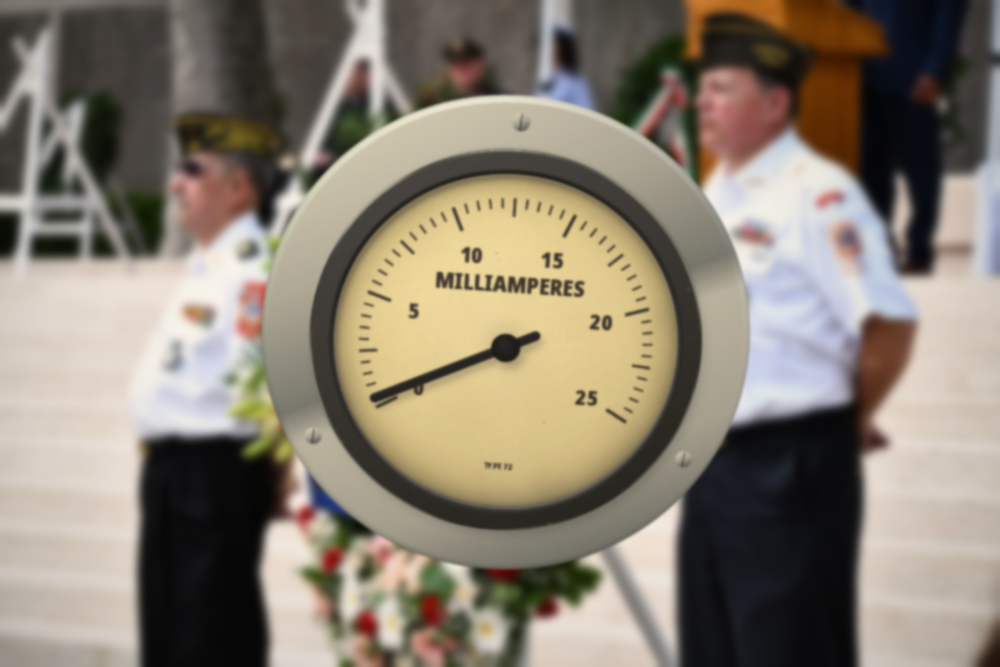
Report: 0.5mA
